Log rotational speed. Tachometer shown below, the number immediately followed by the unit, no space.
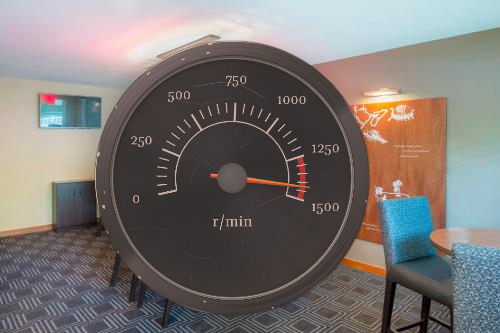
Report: 1425rpm
